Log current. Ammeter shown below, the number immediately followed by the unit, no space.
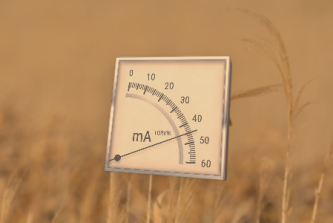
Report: 45mA
